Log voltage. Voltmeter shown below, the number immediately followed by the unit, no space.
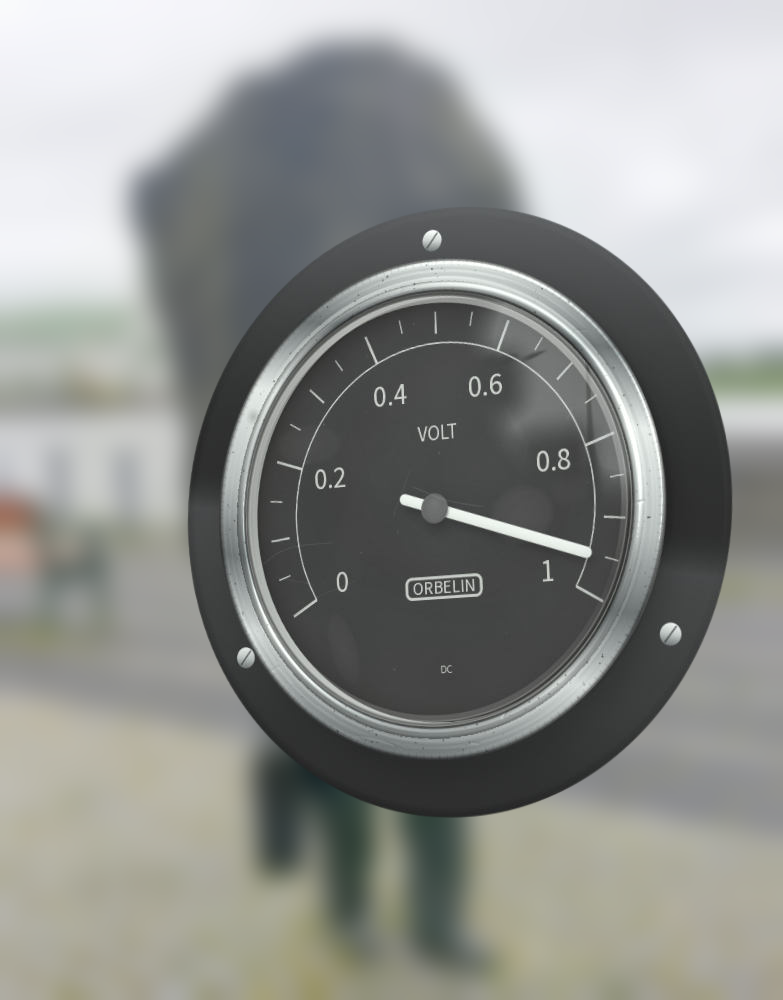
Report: 0.95V
